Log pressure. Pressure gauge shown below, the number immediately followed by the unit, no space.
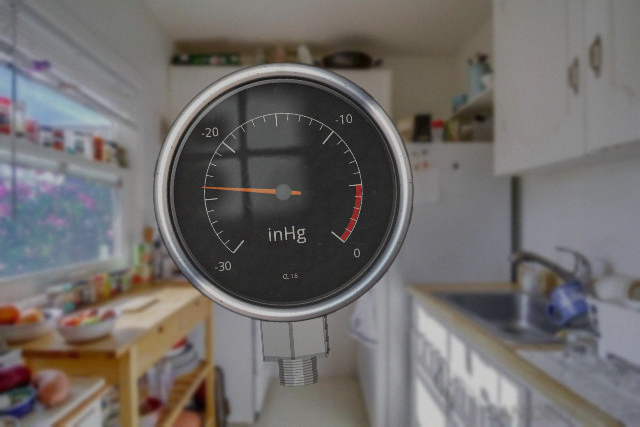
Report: -24inHg
